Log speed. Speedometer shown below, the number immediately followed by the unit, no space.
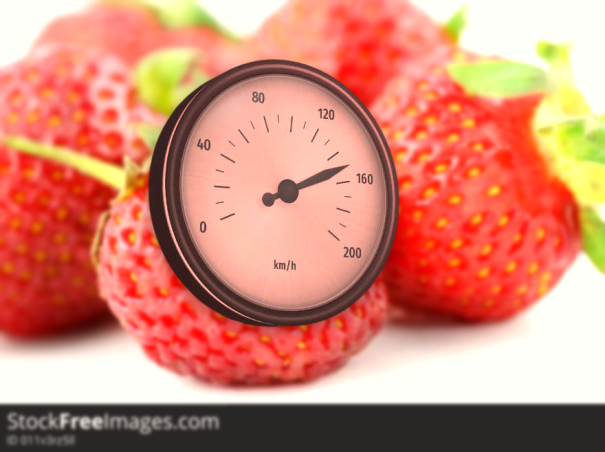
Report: 150km/h
